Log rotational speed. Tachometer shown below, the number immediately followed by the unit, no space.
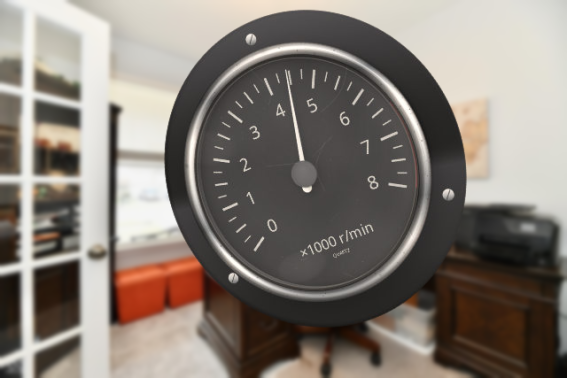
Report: 4500rpm
